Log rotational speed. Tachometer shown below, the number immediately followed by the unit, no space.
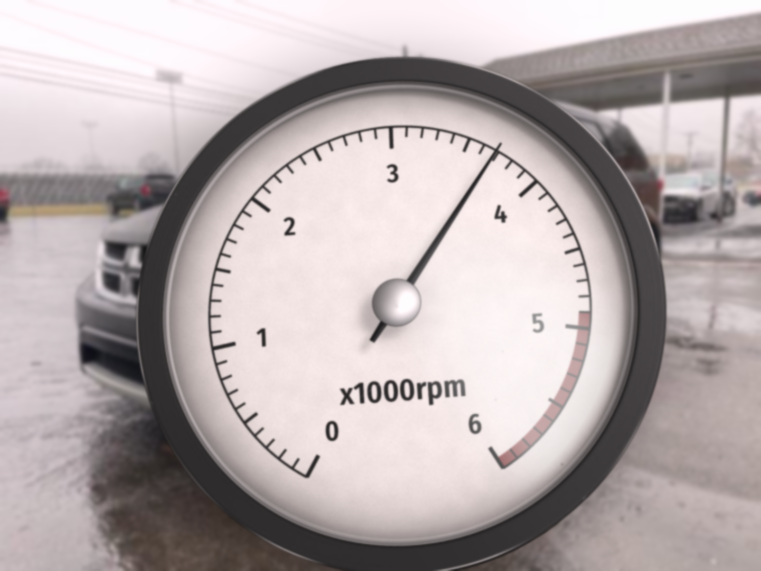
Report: 3700rpm
